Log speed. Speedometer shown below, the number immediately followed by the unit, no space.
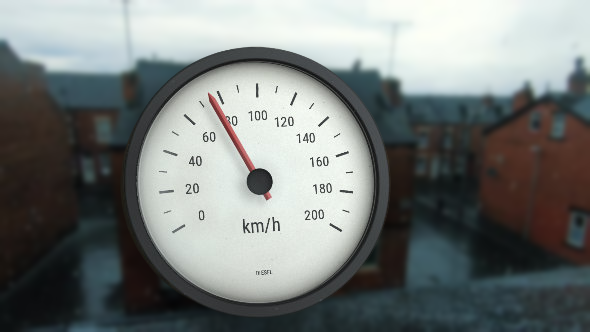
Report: 75km/h
